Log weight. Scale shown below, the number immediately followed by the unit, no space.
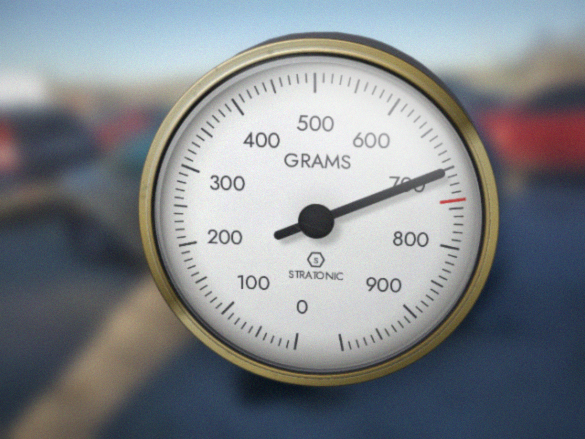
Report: 700g
